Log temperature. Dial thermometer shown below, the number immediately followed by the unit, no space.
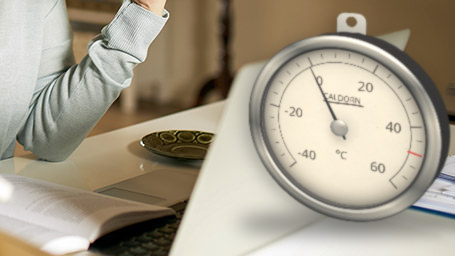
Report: 0°C
